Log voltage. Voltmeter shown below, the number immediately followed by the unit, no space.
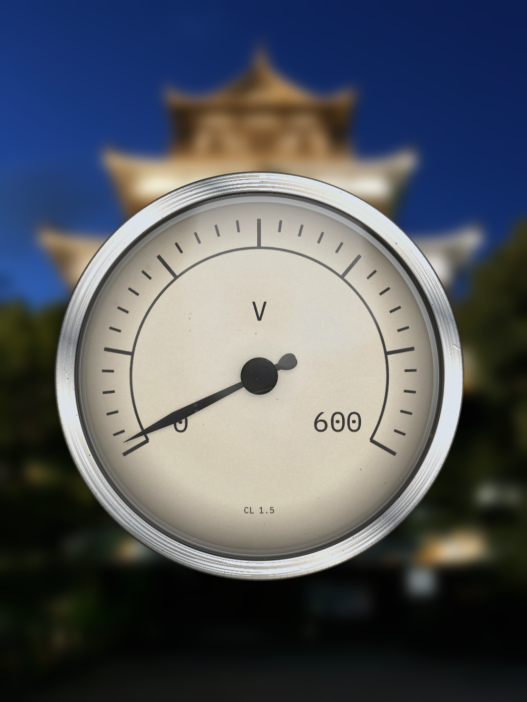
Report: 10V
